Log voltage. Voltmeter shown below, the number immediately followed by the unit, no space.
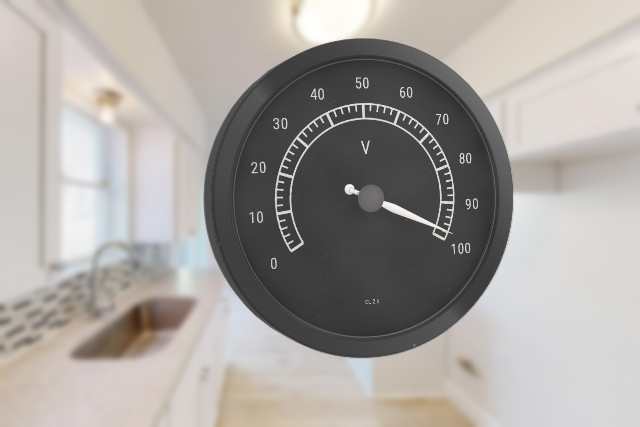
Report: 98V
